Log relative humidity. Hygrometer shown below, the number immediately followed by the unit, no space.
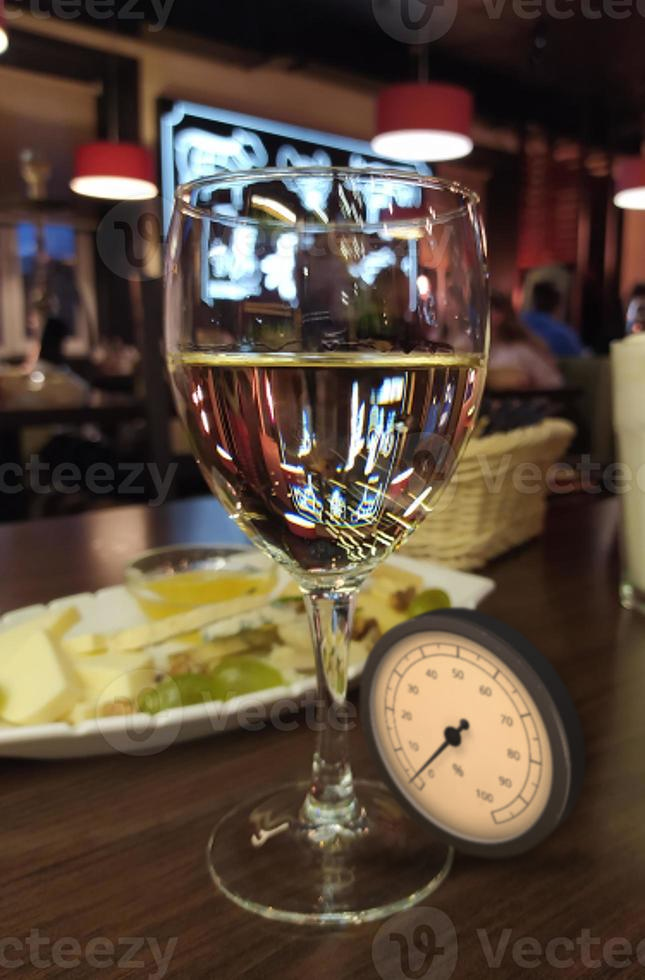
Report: 2.5%
